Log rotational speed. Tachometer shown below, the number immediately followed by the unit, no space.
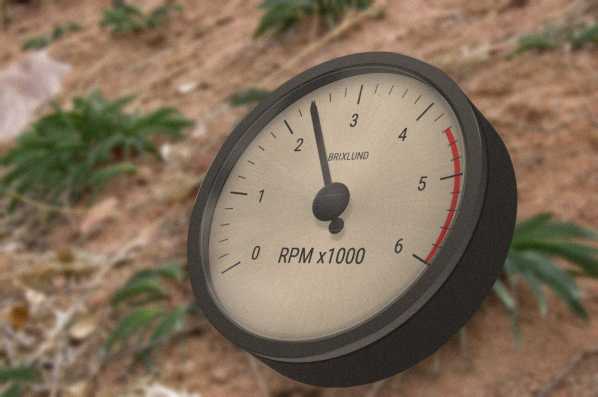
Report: 2400rpm
